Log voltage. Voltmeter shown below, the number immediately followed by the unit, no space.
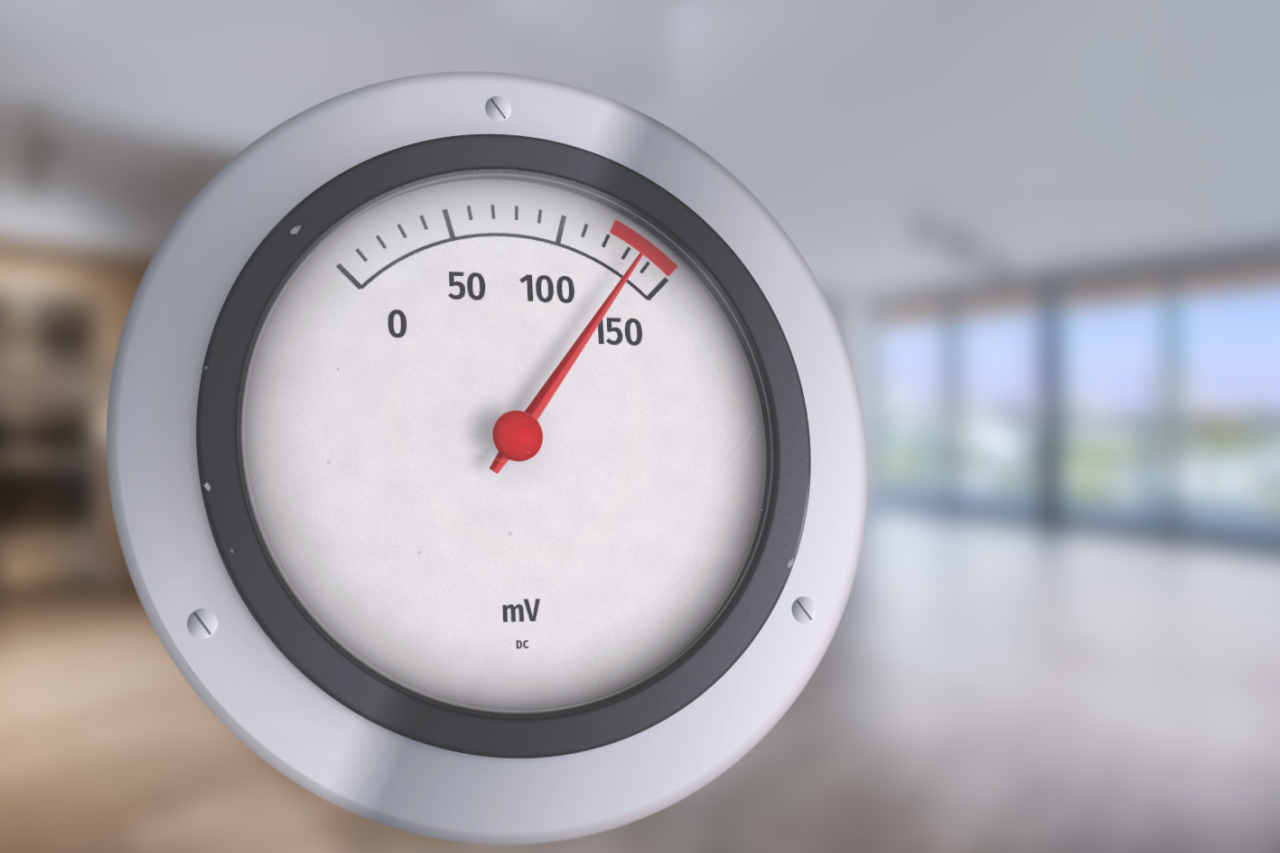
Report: 135mV
